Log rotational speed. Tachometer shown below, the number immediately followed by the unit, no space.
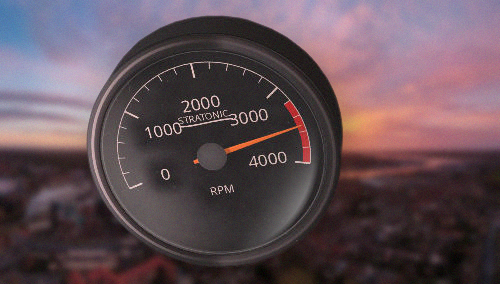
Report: 3500rpm
